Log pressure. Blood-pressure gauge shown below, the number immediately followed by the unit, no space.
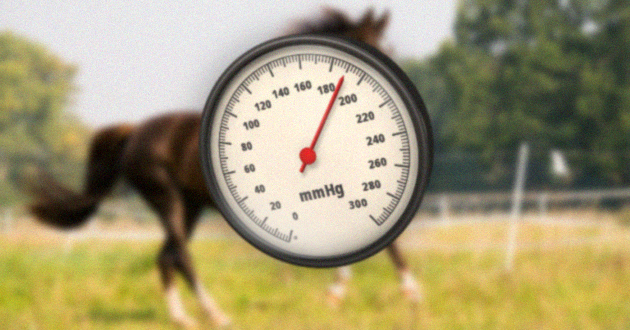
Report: 190mmHg
